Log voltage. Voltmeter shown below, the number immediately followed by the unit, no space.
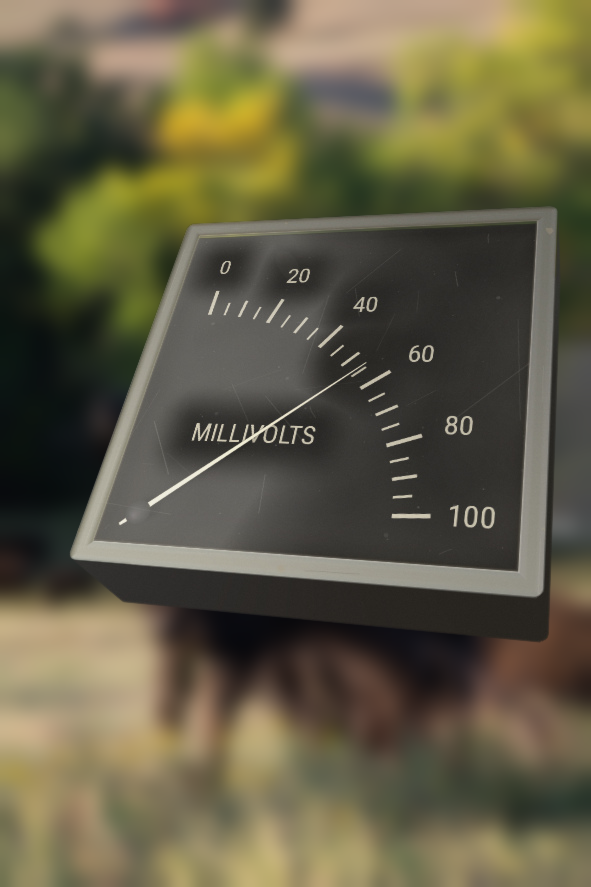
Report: 55mV
